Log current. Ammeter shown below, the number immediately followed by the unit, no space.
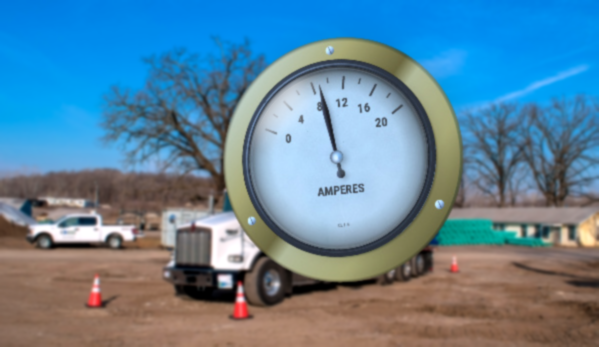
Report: 9A
